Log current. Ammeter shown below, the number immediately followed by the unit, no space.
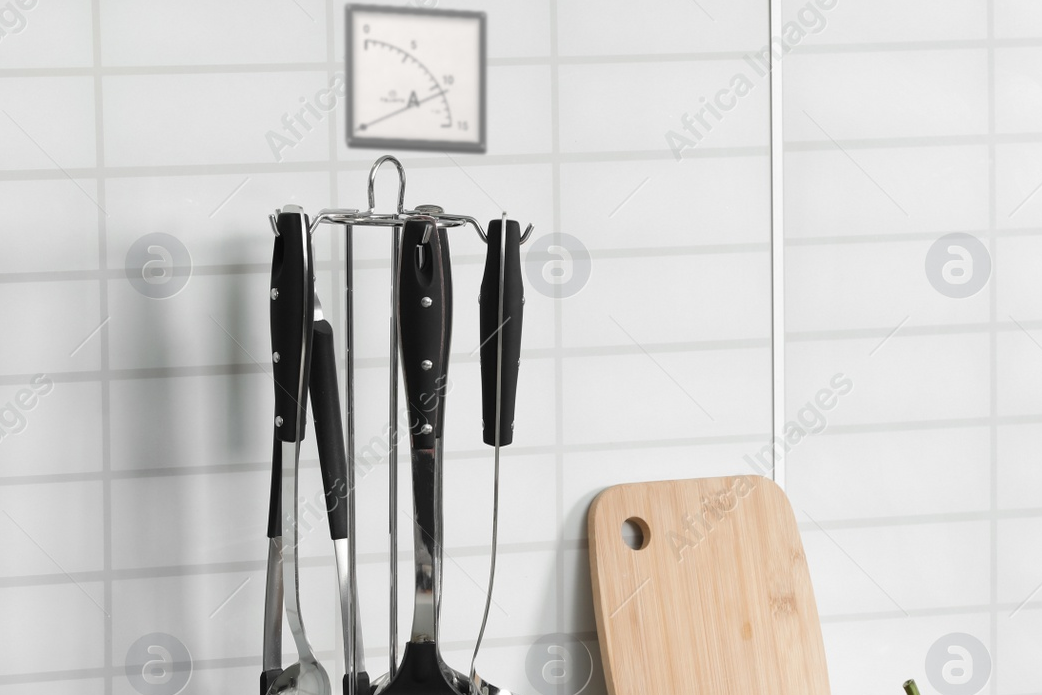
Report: 11A
